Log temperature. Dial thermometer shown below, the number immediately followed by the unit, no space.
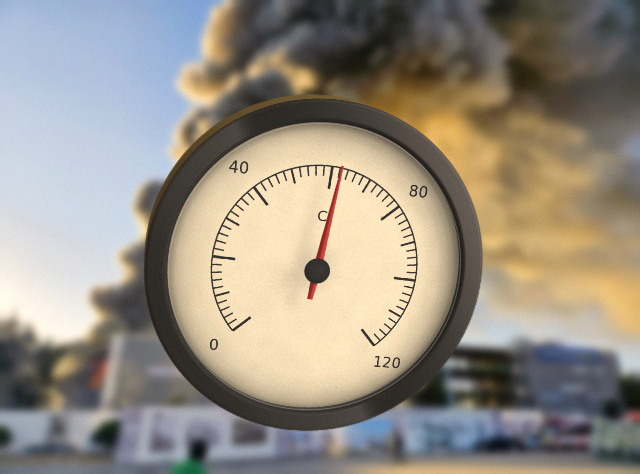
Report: 62°C
